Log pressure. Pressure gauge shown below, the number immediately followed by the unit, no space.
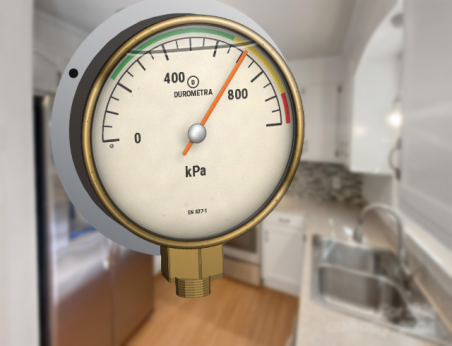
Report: 700kPa
